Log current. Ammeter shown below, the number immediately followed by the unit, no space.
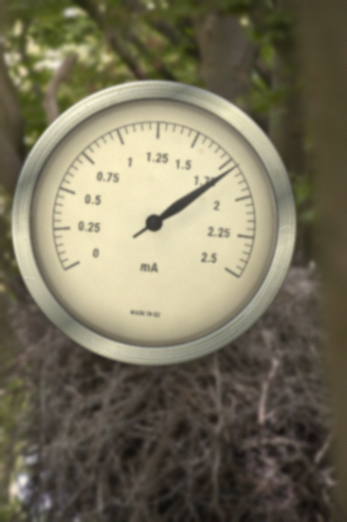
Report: 1.8mA
